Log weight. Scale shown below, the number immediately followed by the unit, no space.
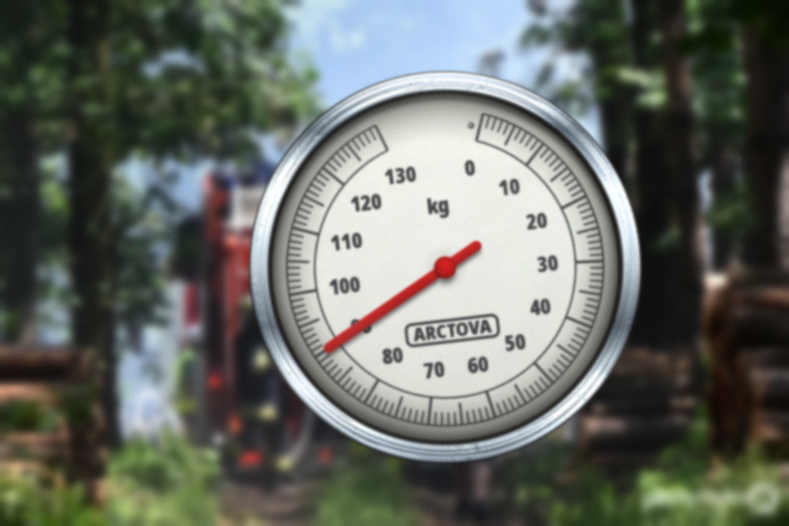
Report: 90kg
